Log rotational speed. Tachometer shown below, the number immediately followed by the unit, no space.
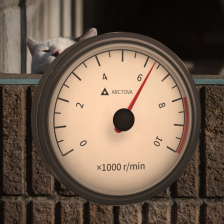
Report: 6250rpm
